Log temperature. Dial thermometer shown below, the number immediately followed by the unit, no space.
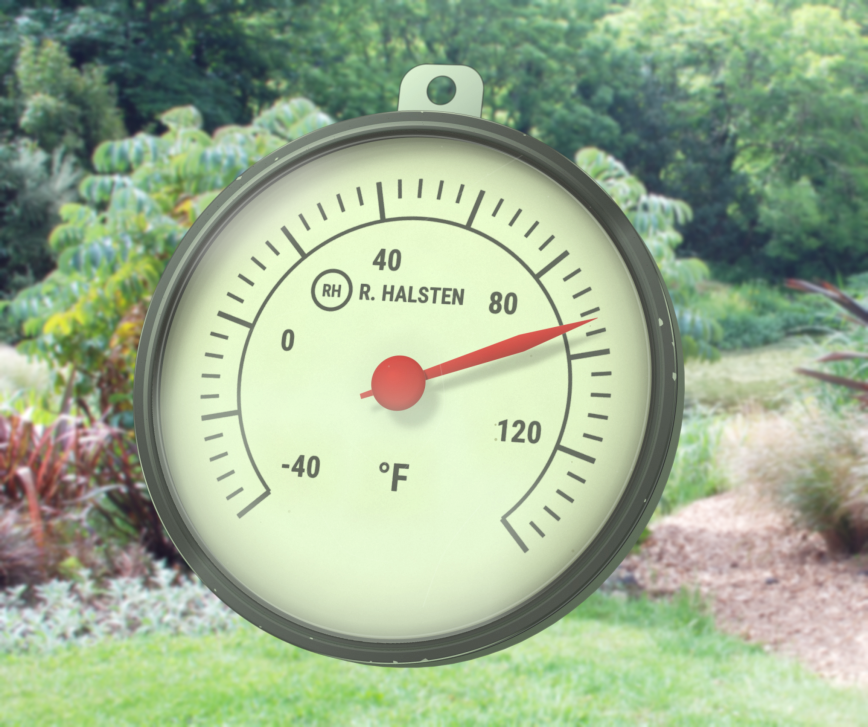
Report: 94°F
